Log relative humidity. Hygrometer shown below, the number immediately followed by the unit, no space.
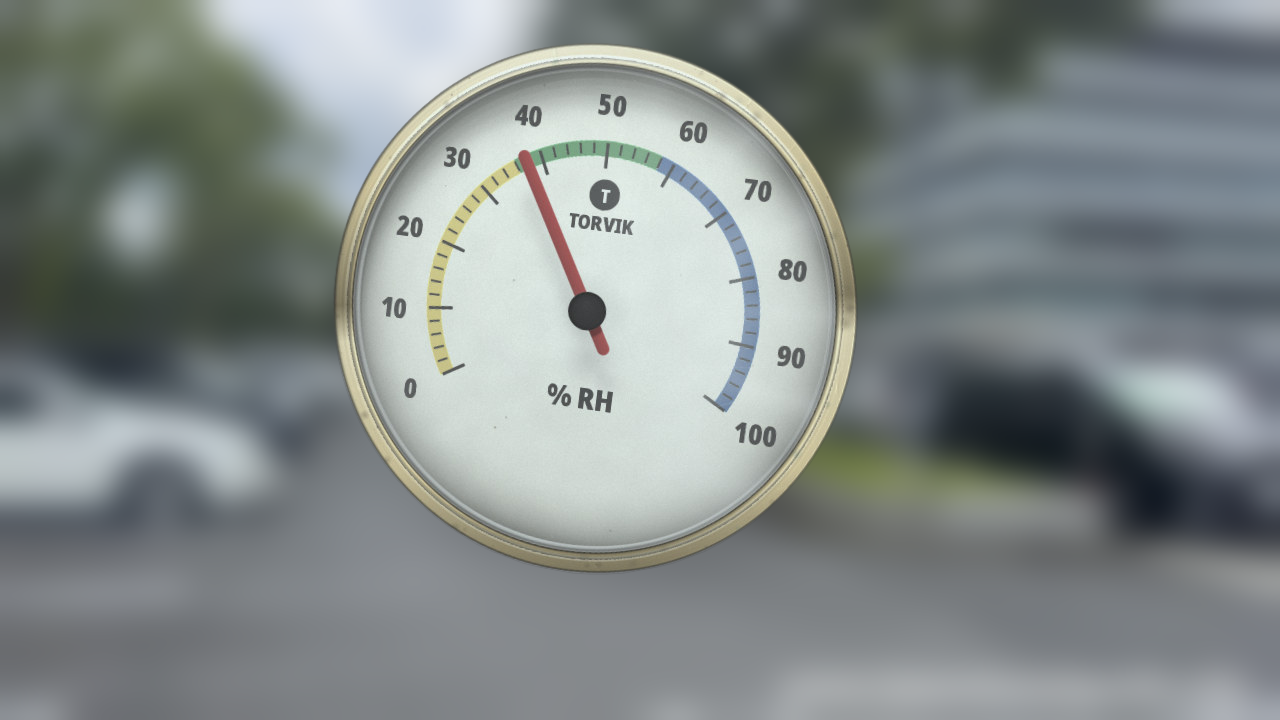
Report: 38%
